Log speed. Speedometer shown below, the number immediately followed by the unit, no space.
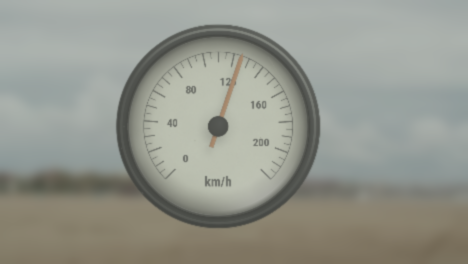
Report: 125km/h
